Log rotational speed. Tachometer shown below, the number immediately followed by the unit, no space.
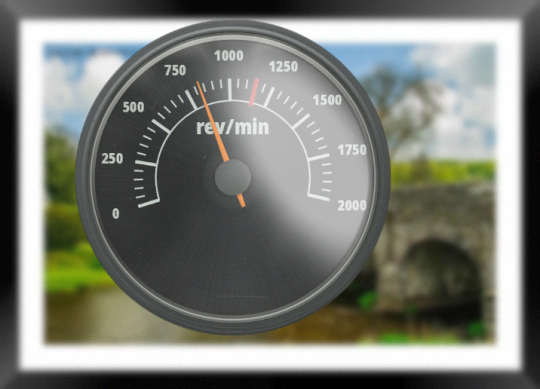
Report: 825rpm
